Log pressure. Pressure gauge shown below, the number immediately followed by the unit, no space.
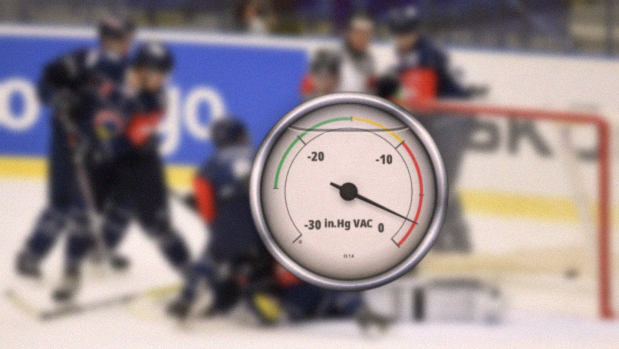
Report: -2.5inHg
